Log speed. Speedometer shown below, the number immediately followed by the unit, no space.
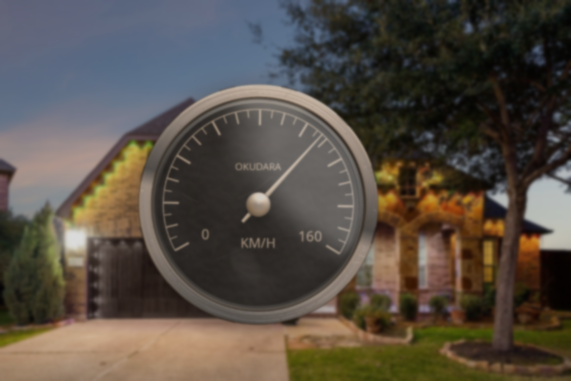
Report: 107.5km/h
